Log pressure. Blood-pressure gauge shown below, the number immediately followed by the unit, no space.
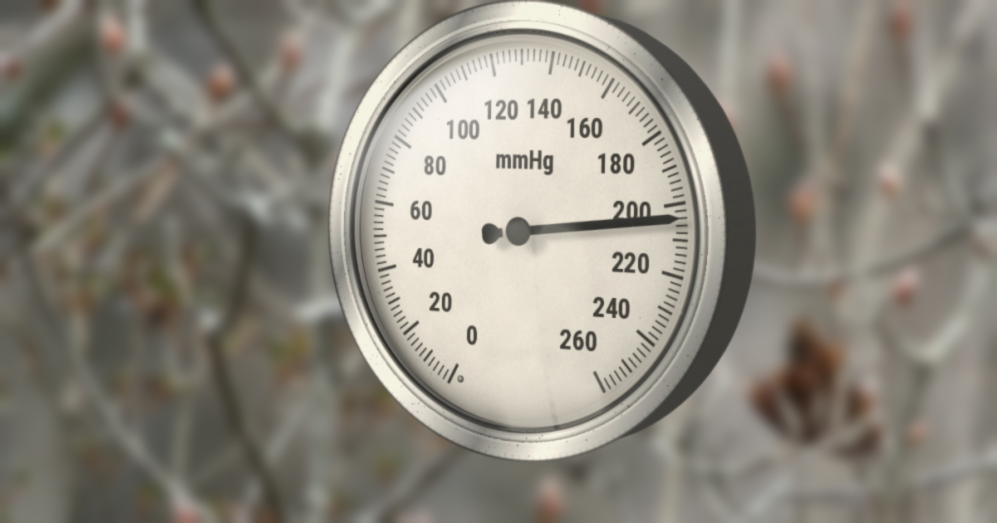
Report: 204mmHg
